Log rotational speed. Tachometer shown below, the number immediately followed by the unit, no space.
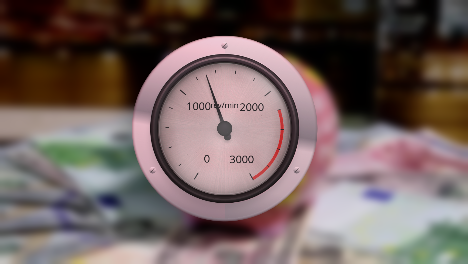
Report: 1300rpm
